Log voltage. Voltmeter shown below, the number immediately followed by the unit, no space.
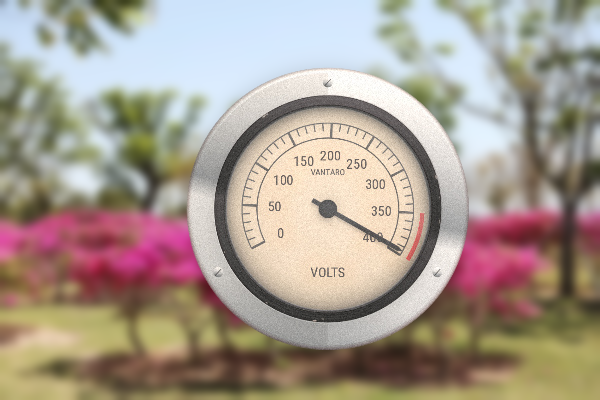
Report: 395V
